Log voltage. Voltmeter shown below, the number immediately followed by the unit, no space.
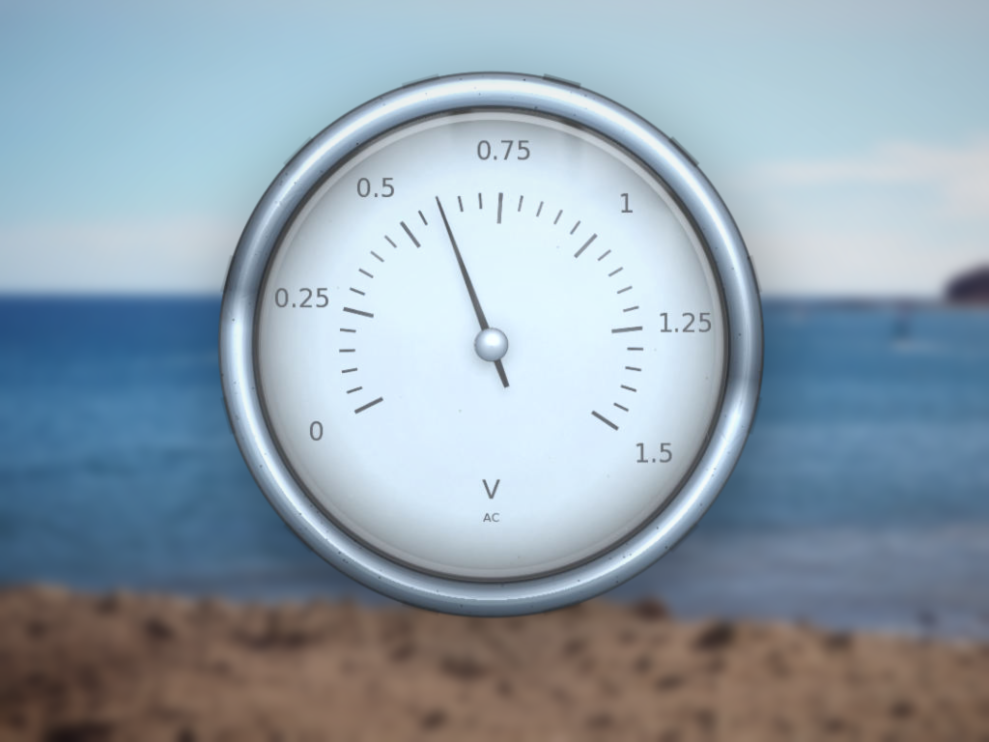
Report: 0.6V
